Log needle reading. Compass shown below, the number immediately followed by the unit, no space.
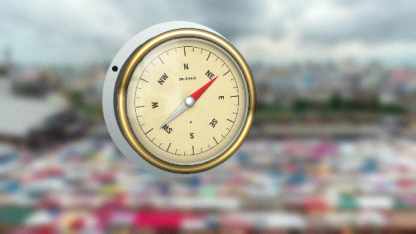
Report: 55°
